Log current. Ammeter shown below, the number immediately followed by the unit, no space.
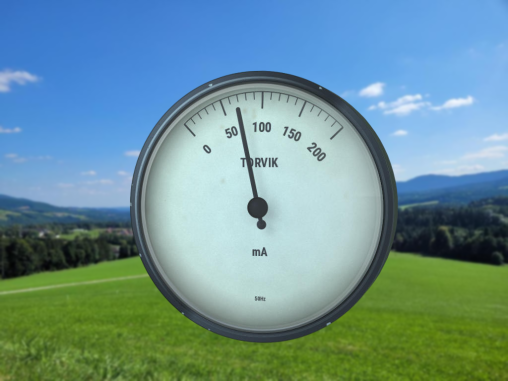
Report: 70mA
